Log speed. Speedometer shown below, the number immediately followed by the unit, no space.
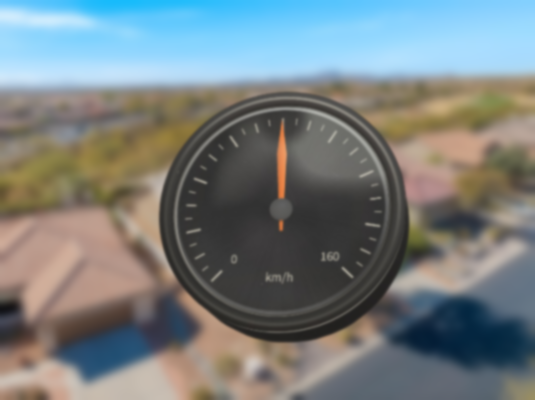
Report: 80km/h
